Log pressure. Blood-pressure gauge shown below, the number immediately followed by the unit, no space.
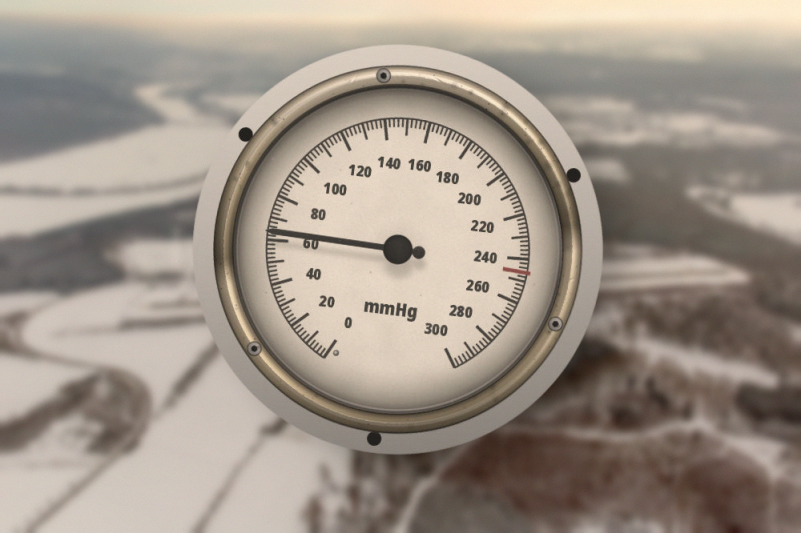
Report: 64mmHg
